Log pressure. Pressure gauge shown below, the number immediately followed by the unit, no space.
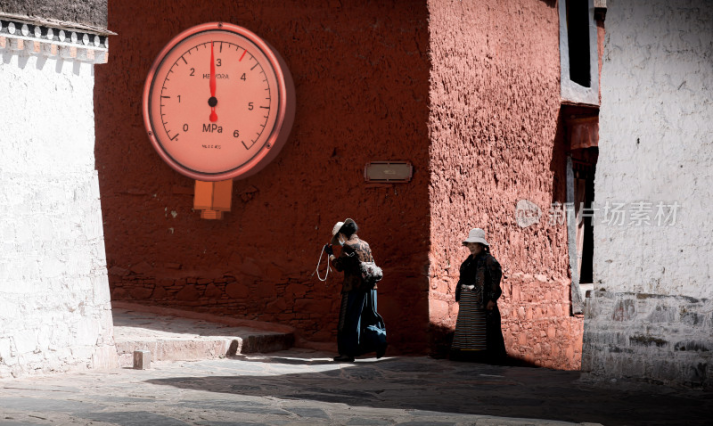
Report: 2.8MPa
